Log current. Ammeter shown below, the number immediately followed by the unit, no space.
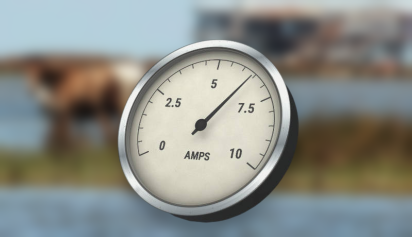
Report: 6.5A
